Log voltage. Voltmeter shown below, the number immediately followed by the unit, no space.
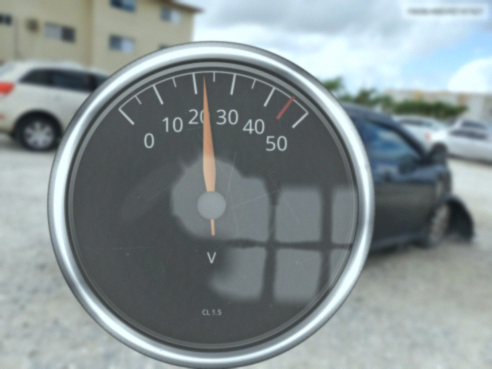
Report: 22.5V
